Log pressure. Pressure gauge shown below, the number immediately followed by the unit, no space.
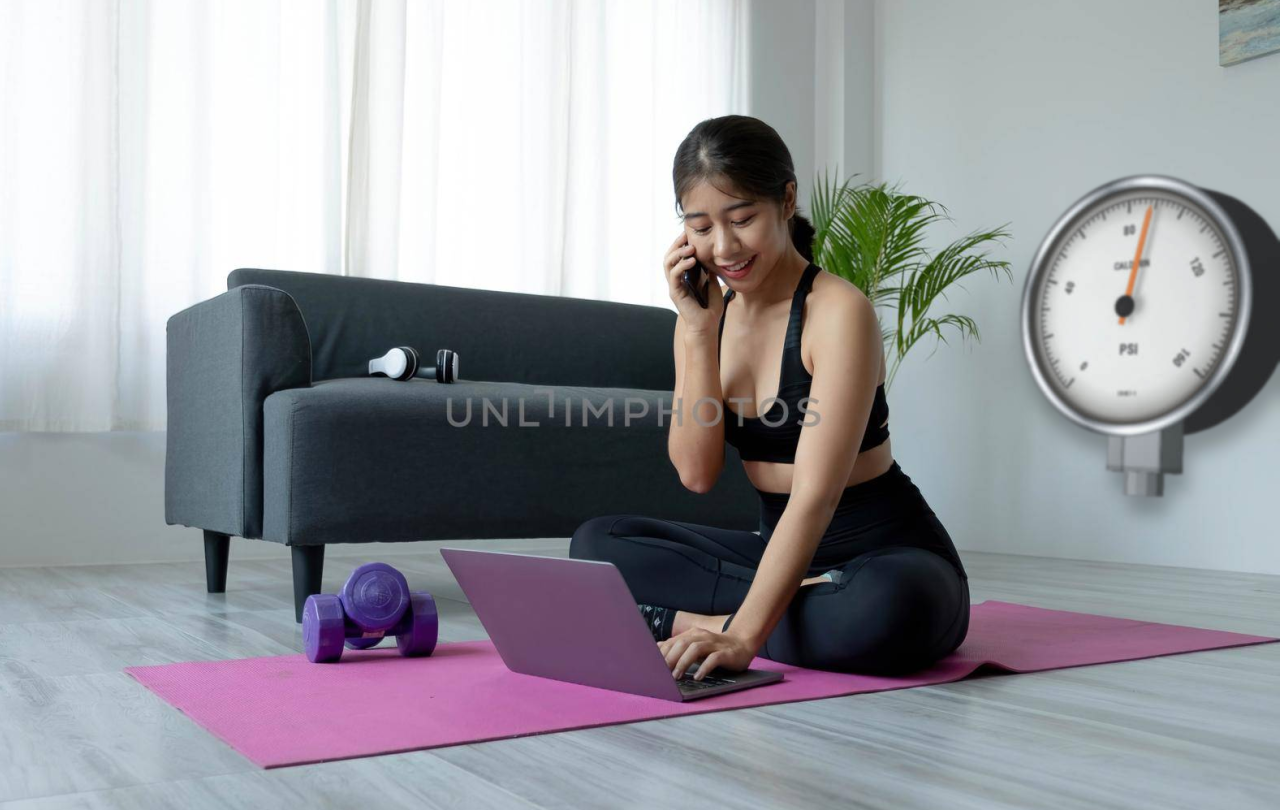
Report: 90psi
